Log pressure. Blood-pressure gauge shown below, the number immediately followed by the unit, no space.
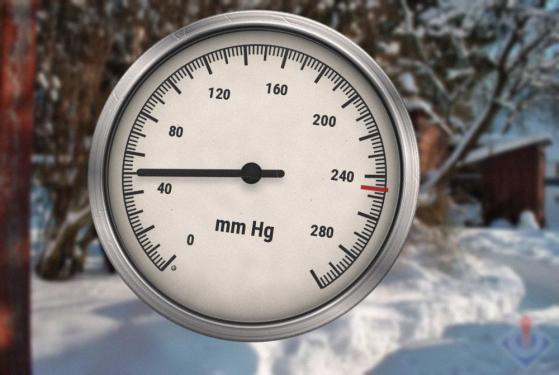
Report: 50mmHg
